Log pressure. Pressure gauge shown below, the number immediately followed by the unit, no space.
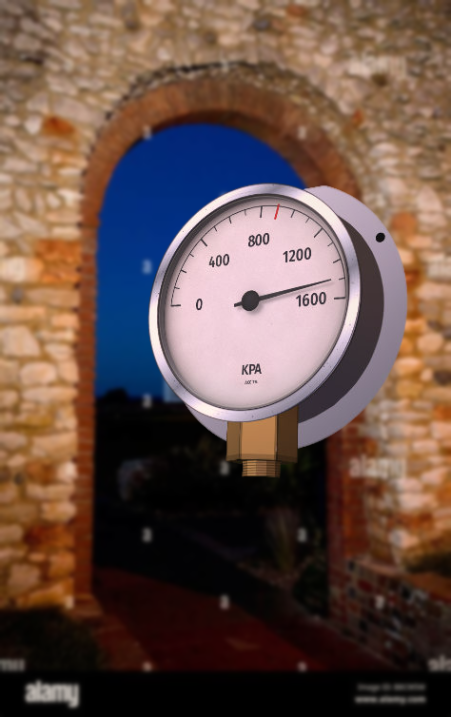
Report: 1500kPa
